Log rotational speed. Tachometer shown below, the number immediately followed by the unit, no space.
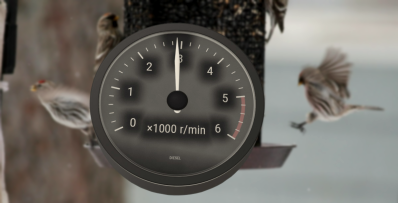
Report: 2900rpm
